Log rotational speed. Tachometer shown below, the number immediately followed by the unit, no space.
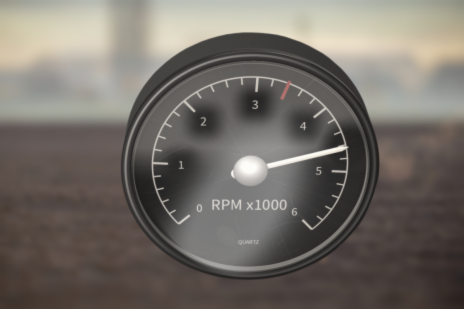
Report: 4600rpm
